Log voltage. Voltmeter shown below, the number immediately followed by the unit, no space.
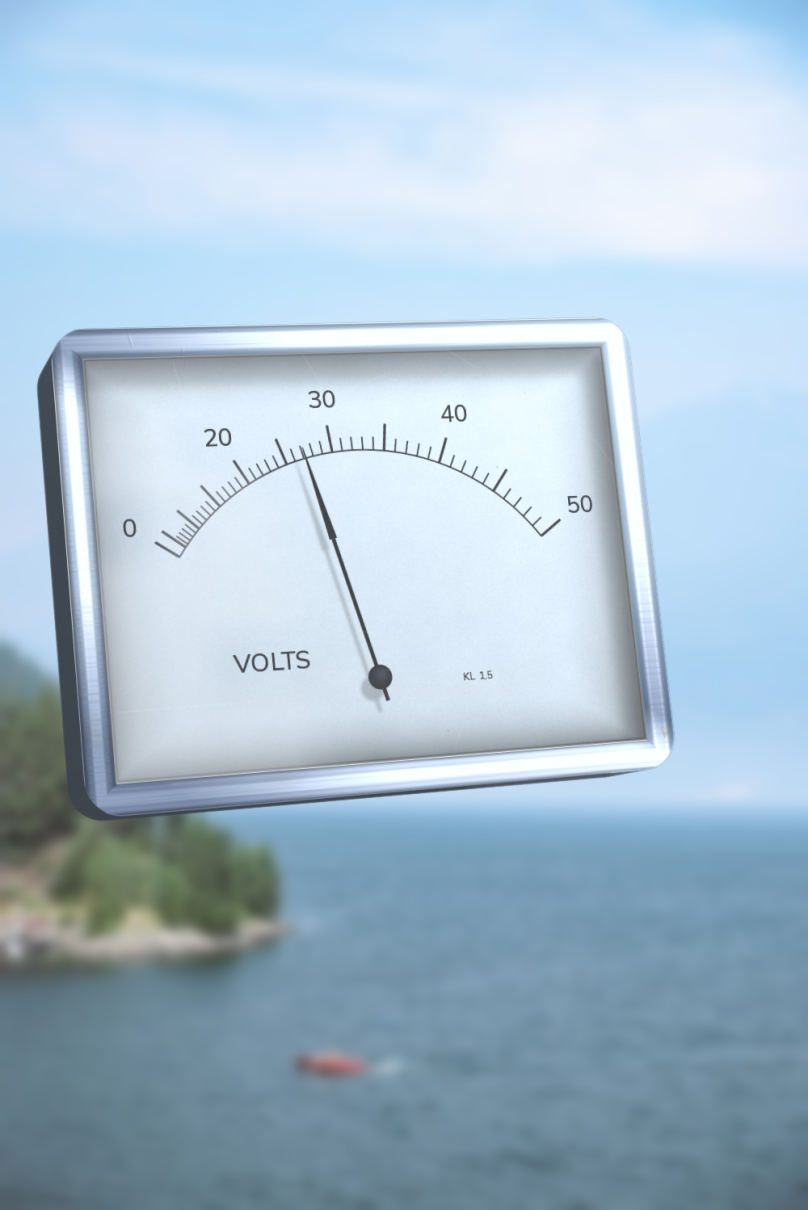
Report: 27V
